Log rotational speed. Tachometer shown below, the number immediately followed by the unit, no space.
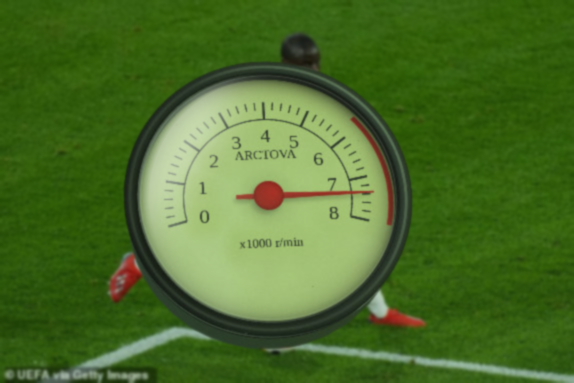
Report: 7400rpm
